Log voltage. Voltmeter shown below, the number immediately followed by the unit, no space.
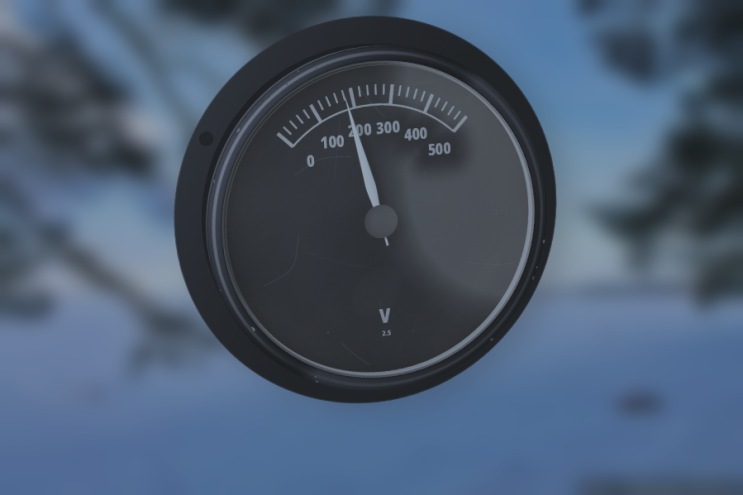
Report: 180V
